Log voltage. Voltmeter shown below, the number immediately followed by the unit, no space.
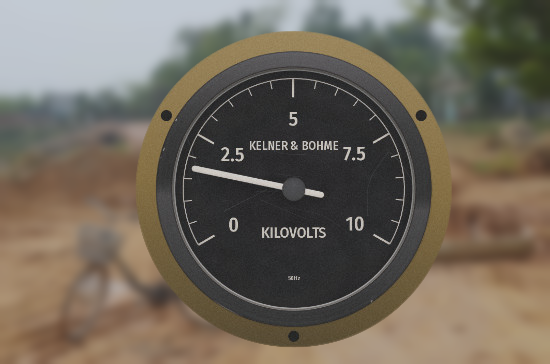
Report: 1.75kV
